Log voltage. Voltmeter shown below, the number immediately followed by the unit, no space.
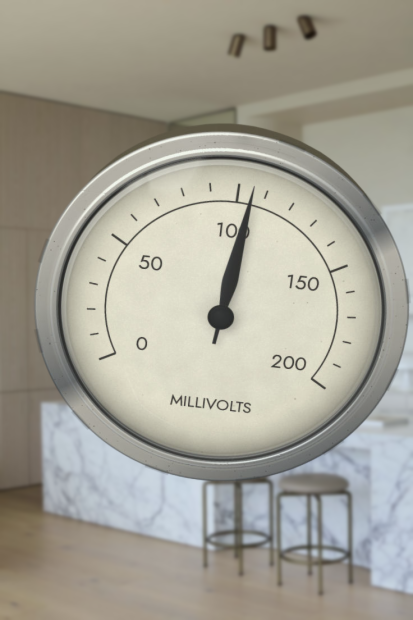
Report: 105mV
